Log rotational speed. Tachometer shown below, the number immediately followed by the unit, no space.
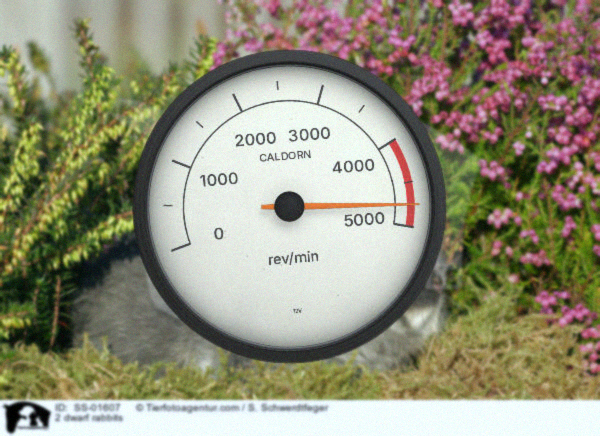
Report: 4750rpm
